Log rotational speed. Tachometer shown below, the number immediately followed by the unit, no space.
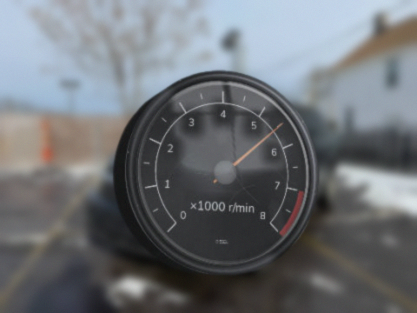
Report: 5500rpm
